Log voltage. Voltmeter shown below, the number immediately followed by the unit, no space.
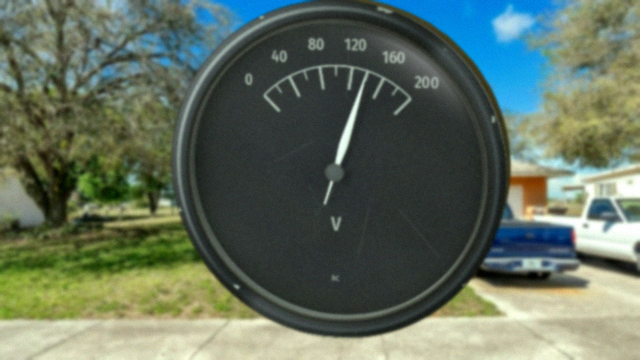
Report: 140V
